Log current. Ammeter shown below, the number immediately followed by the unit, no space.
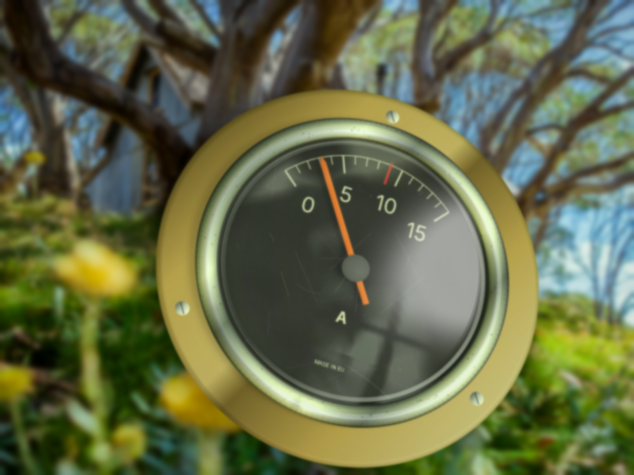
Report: 3A
